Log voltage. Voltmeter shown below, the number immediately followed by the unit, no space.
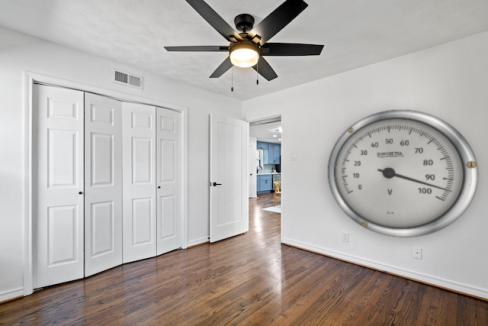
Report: 95V
